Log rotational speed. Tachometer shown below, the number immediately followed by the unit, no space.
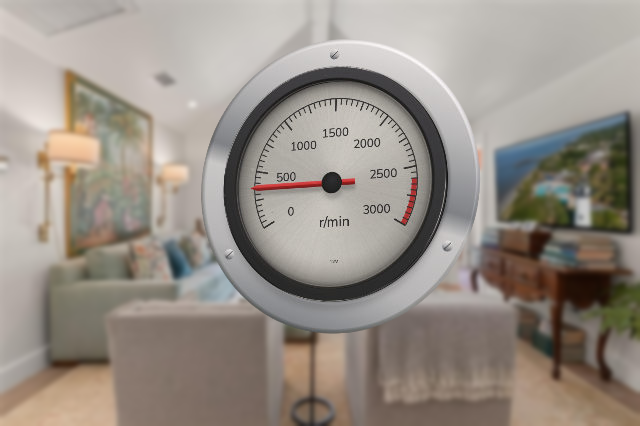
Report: 350rpm
